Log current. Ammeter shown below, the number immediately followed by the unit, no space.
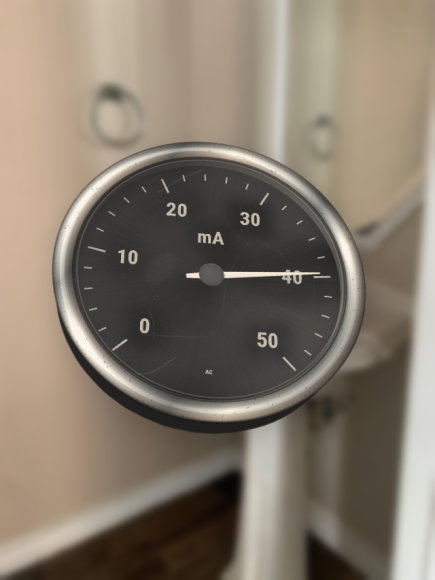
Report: 40mA
